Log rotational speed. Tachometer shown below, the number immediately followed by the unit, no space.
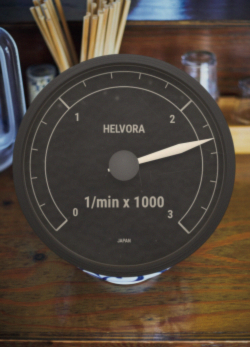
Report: 2300rpm
